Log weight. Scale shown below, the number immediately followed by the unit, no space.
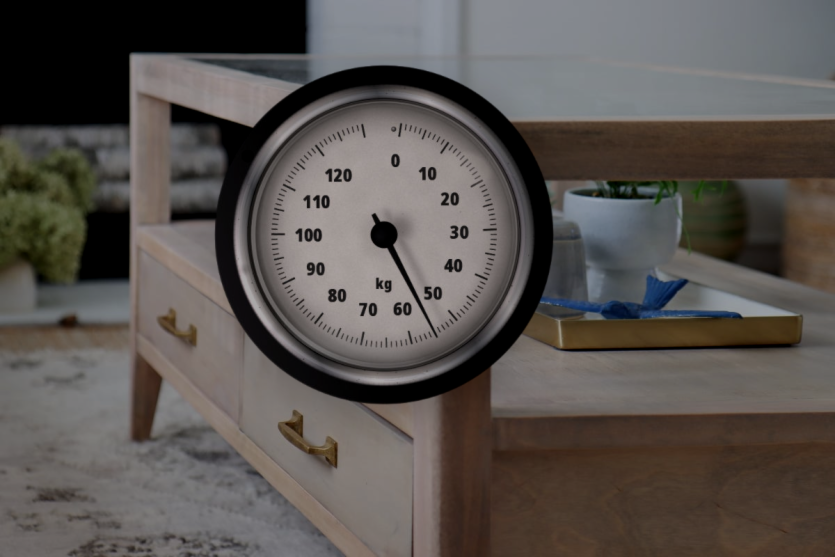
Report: 55kg
